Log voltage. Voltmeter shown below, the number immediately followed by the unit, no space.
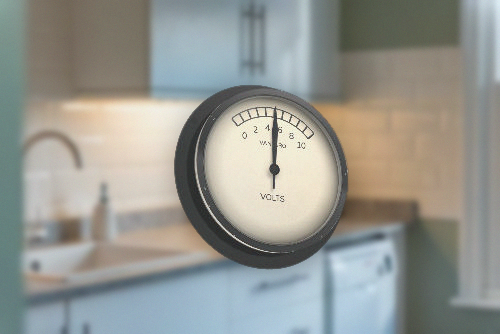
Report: 5V
